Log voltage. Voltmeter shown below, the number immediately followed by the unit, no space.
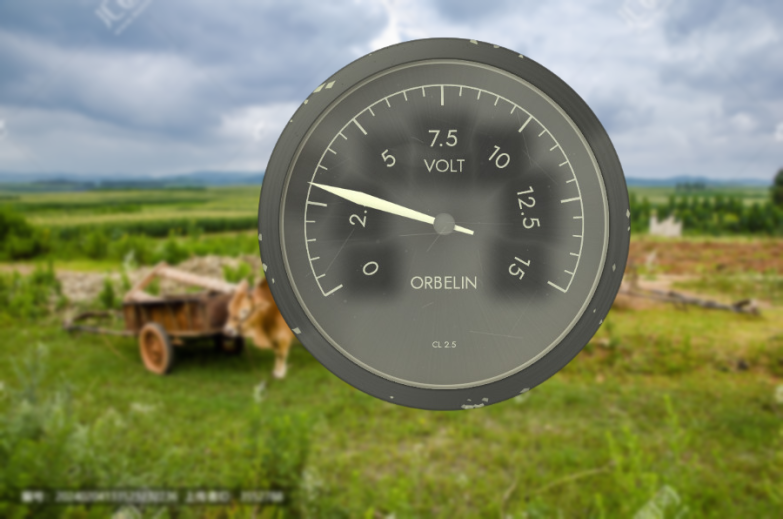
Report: 3V
